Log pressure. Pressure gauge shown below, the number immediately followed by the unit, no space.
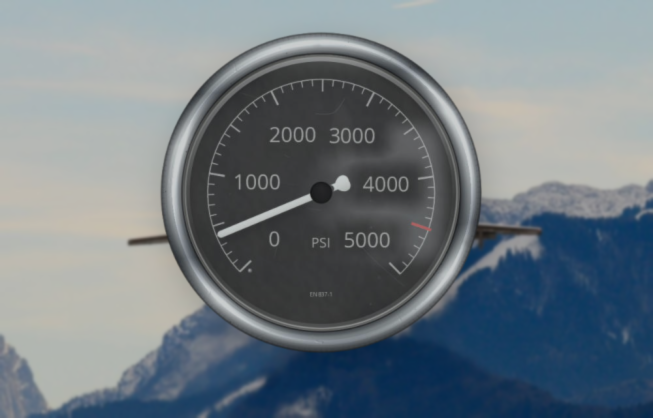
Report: 400psi
